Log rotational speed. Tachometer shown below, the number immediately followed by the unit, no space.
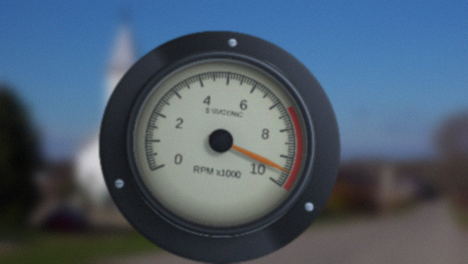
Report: 9500rpm
